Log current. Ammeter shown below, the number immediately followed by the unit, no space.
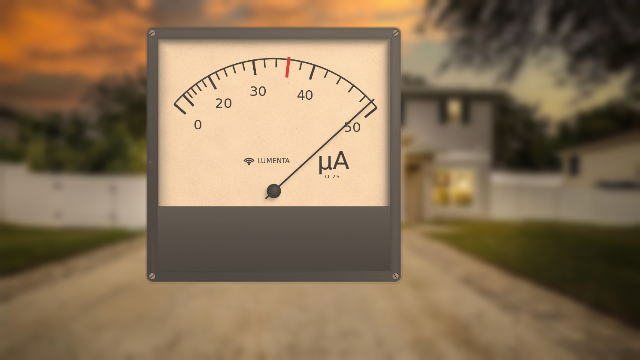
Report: 49µA
